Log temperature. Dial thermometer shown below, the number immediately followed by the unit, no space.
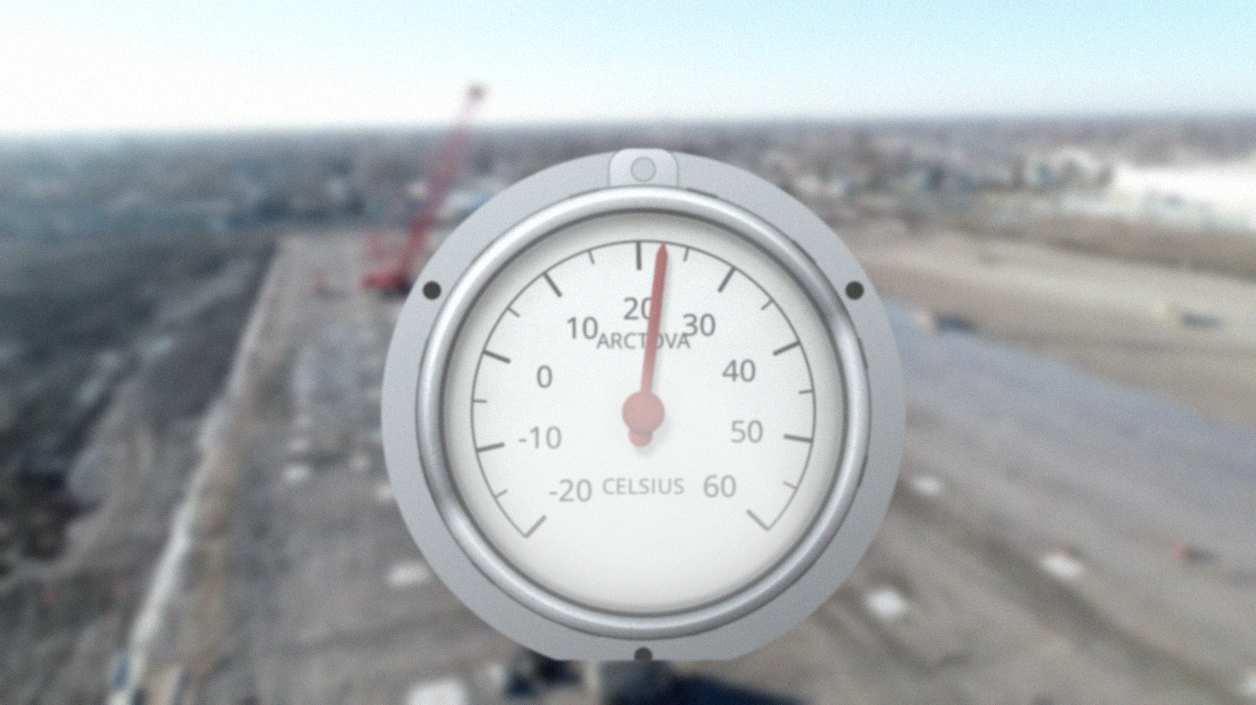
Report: 22.5°C
